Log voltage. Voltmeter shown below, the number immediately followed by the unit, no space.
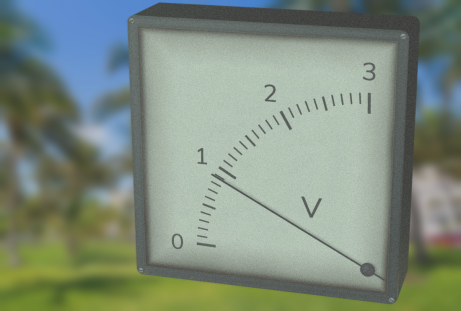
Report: 0.9V
